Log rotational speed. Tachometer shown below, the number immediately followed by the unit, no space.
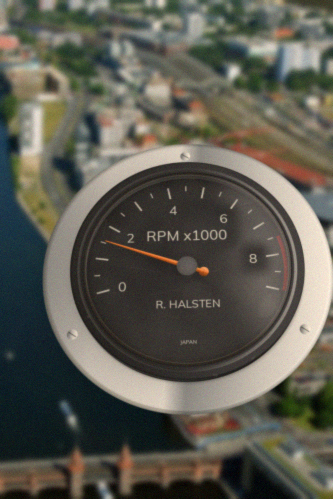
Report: 1500rpm
